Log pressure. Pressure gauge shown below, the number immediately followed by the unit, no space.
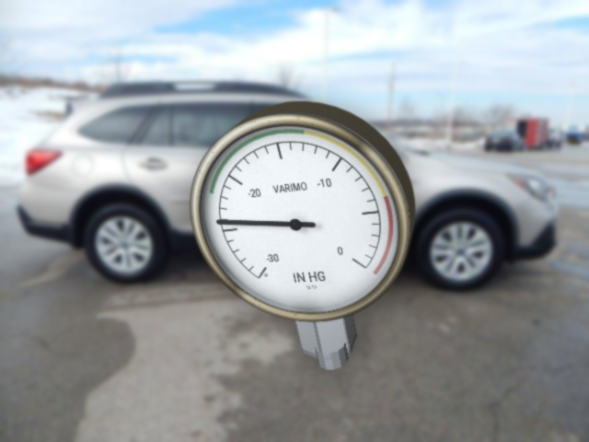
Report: -24inHg
